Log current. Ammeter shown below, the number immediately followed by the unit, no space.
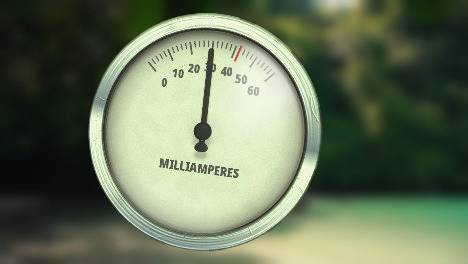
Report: 30mA
